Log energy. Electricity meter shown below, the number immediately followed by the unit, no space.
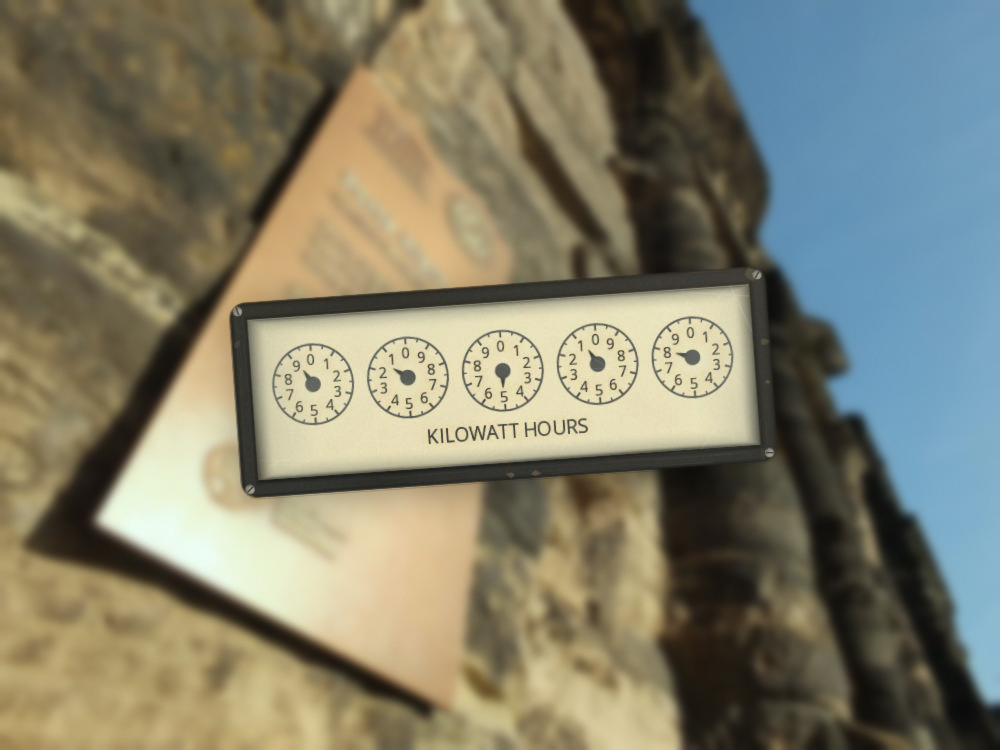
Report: 91508kWh
